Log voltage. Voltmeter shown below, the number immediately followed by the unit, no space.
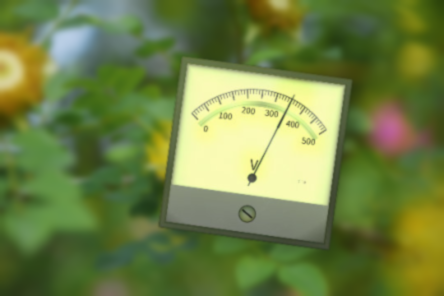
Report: 350V
